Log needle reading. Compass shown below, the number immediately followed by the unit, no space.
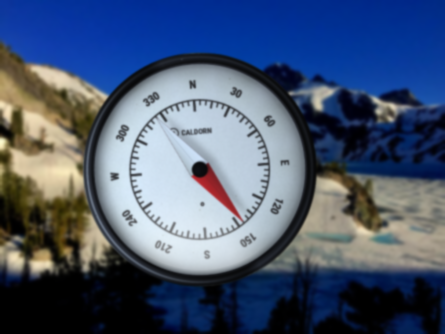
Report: 145°
